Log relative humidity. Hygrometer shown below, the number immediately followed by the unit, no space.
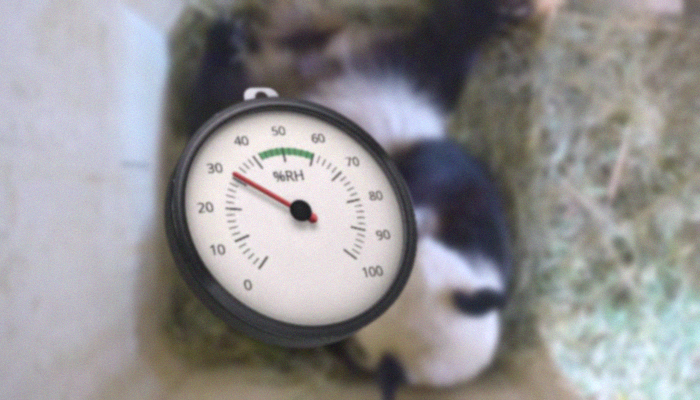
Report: 30%
